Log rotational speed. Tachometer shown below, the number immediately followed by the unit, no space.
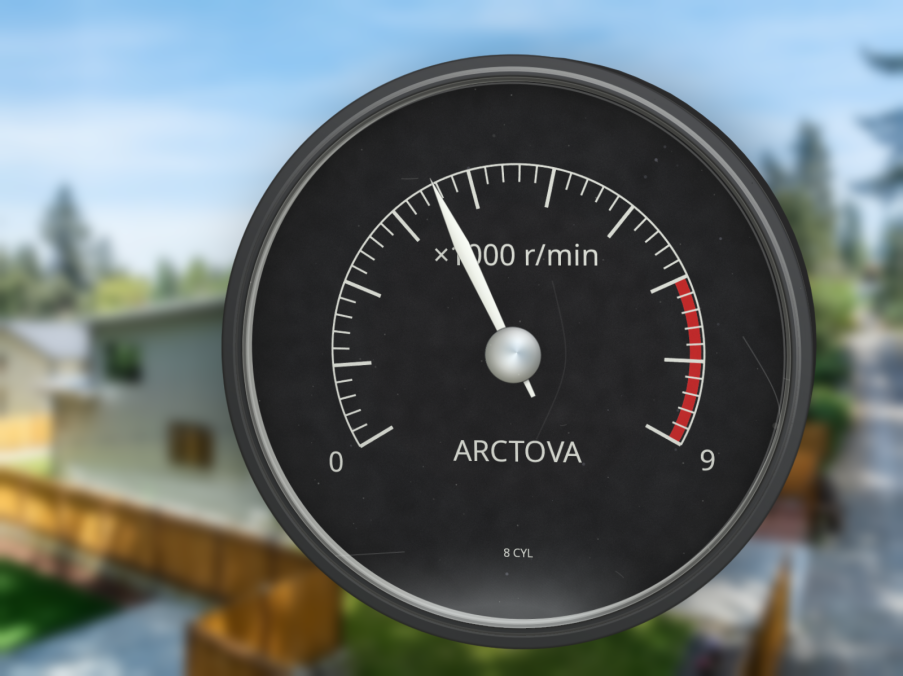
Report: 3600rpm
